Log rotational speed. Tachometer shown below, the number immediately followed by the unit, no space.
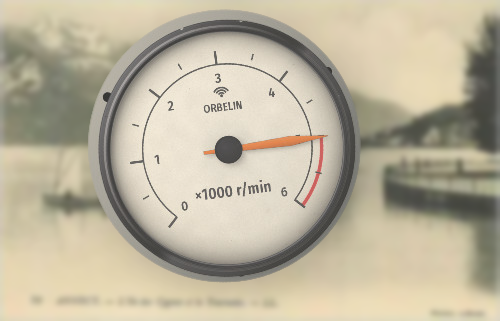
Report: 5000rpm
